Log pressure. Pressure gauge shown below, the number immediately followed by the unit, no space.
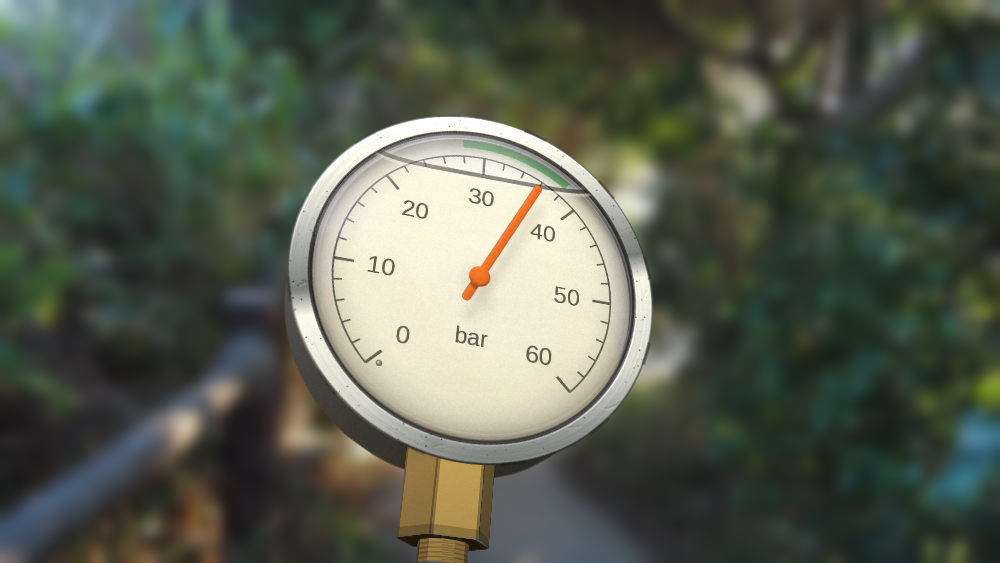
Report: 36bar
